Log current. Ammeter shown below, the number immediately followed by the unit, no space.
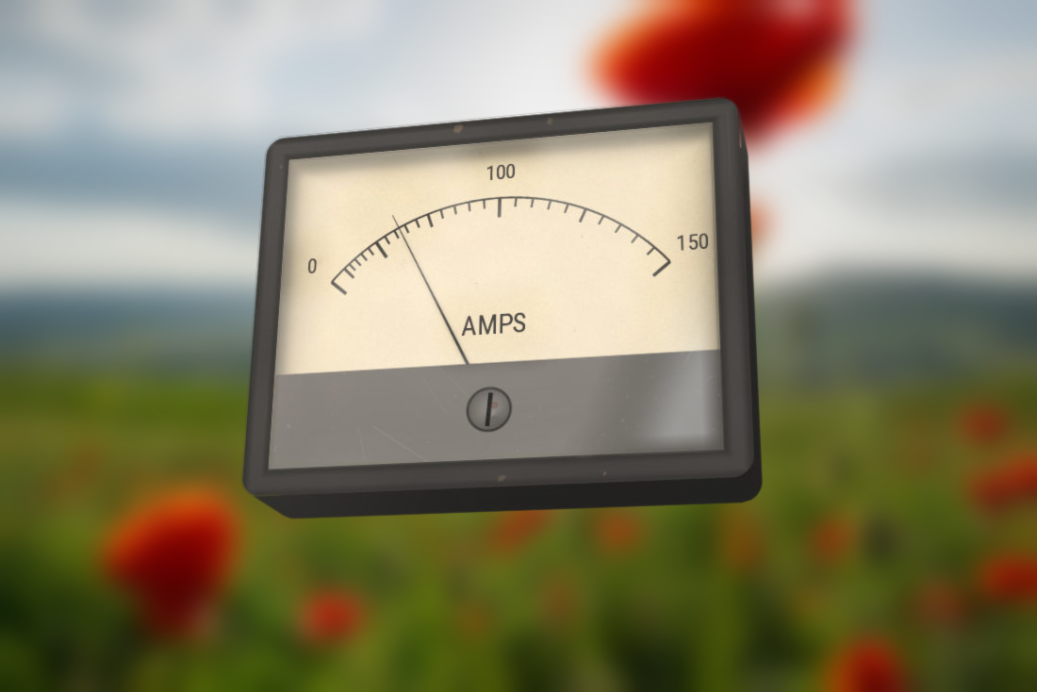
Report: 62.5A
